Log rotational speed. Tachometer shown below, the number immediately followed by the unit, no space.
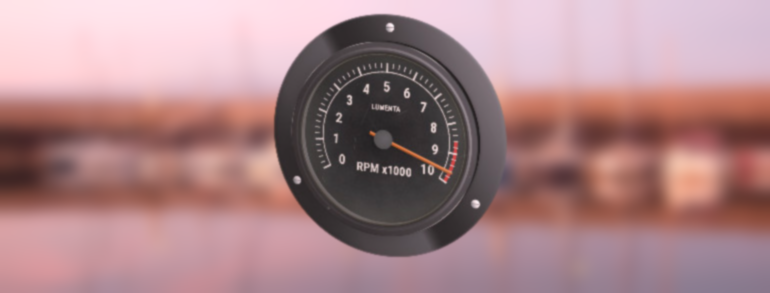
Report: 9600rpm
